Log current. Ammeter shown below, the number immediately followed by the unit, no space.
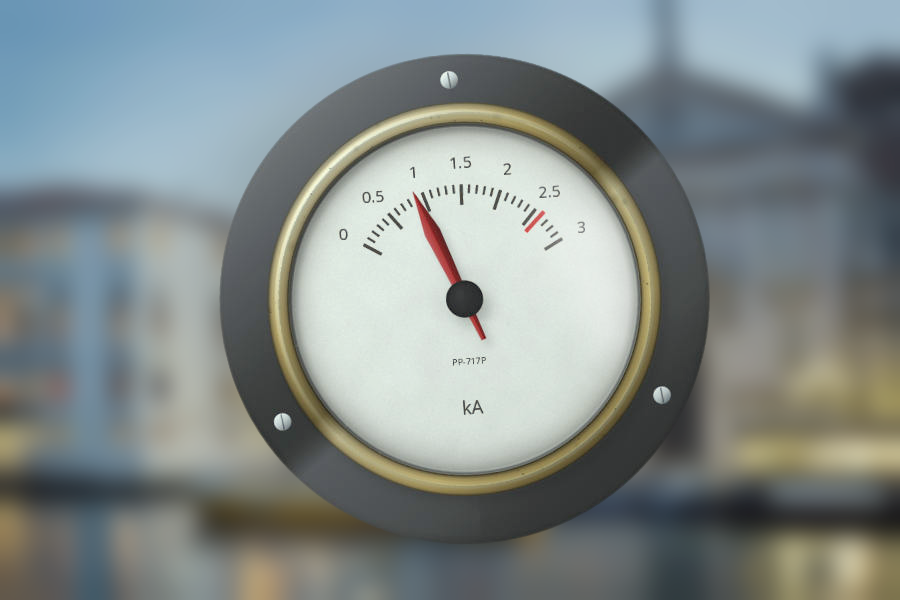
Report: 0.9kA
